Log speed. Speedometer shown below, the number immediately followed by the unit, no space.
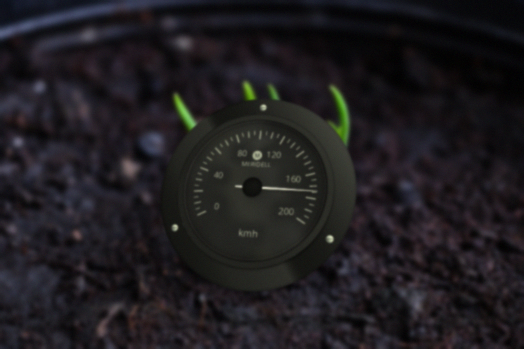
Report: 175km/h
